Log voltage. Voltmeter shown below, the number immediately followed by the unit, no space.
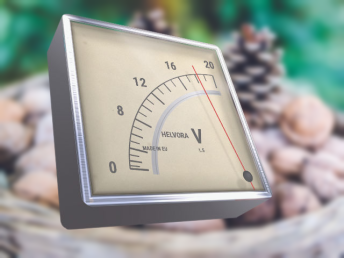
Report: 18V
